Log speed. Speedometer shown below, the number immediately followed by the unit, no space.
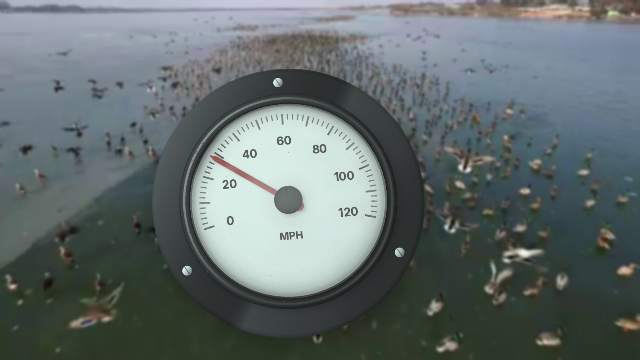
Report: 28mph
